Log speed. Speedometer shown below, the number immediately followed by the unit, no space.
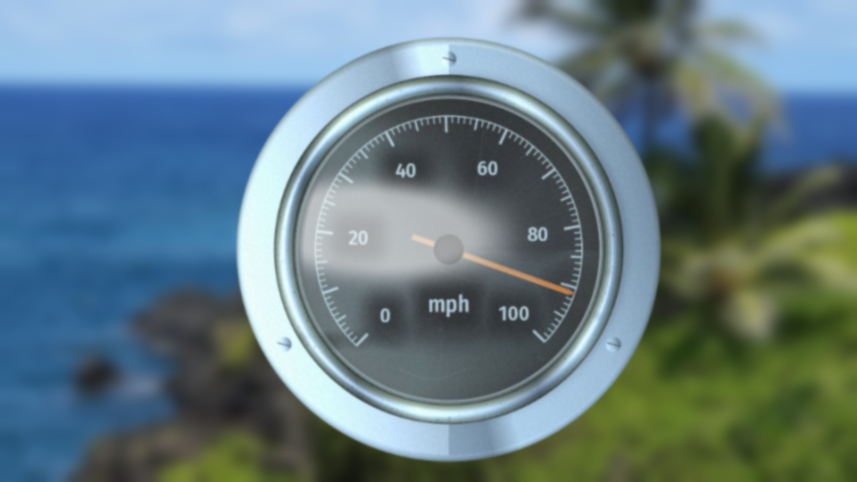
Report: 91mph
